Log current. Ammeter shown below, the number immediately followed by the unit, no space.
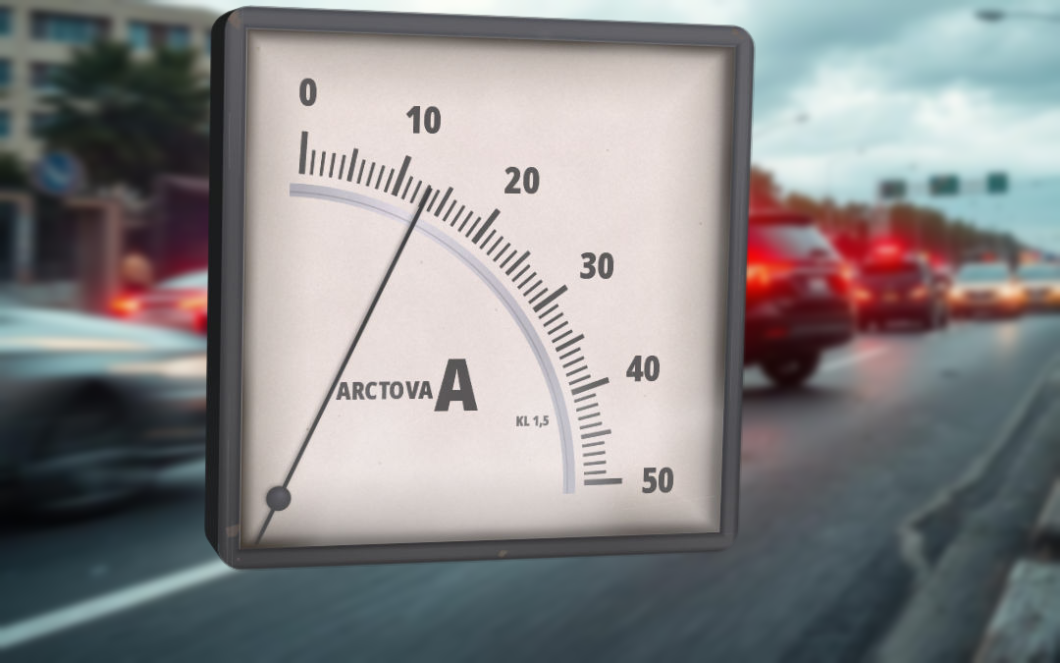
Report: 13A
